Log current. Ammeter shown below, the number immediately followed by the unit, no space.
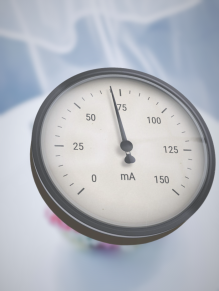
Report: 70mA
